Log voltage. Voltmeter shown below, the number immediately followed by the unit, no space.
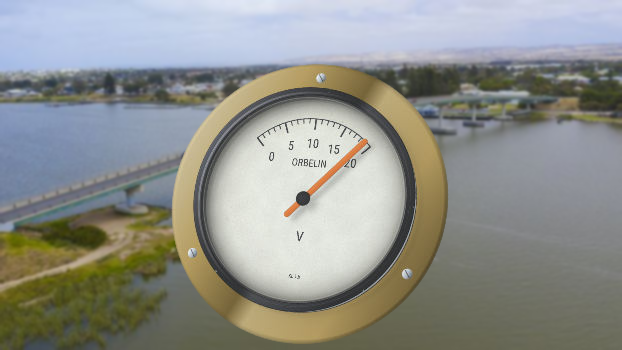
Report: 19V
